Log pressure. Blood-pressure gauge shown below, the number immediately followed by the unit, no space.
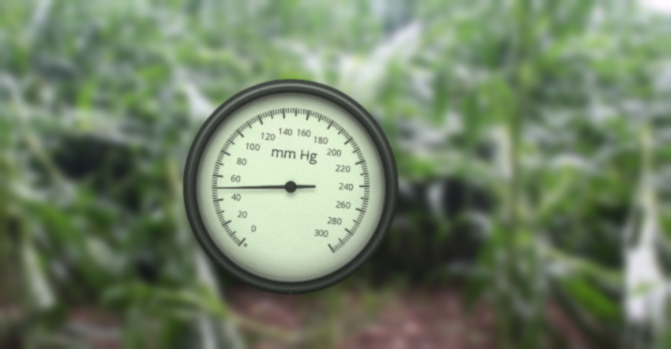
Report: 50mmHg
